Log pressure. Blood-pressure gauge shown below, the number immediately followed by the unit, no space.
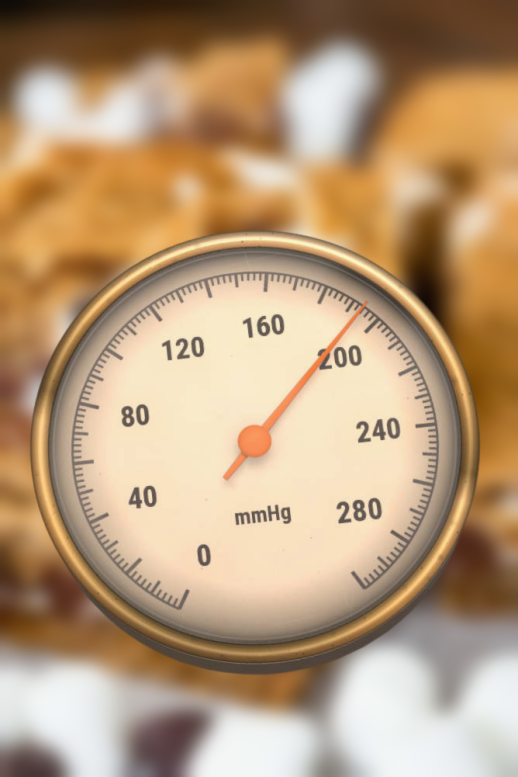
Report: 194mmHg
